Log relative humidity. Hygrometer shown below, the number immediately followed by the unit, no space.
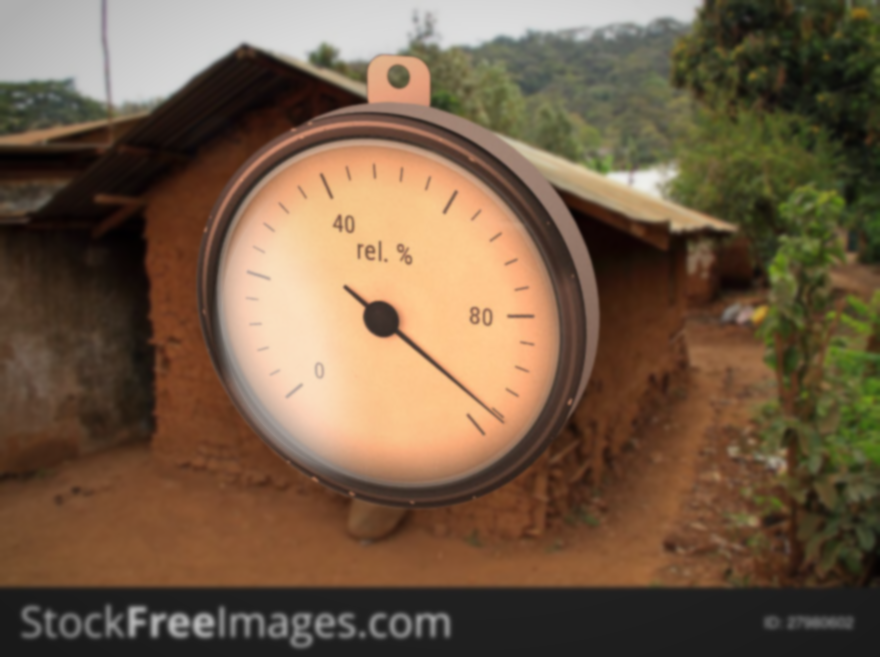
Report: 96%
